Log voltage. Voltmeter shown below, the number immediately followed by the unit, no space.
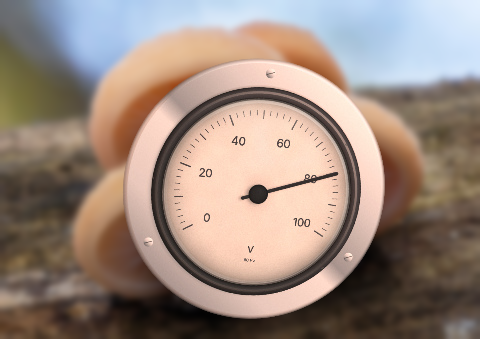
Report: 80V
